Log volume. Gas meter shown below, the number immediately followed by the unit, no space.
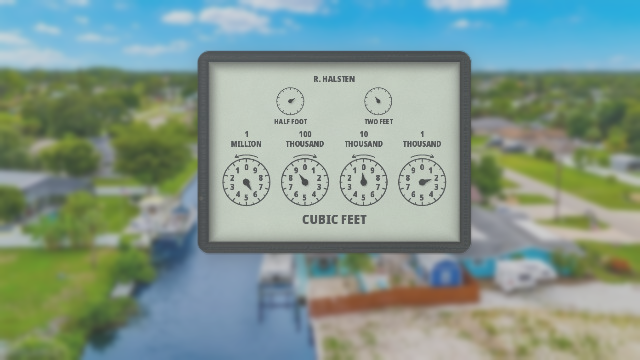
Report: 590200ft³
